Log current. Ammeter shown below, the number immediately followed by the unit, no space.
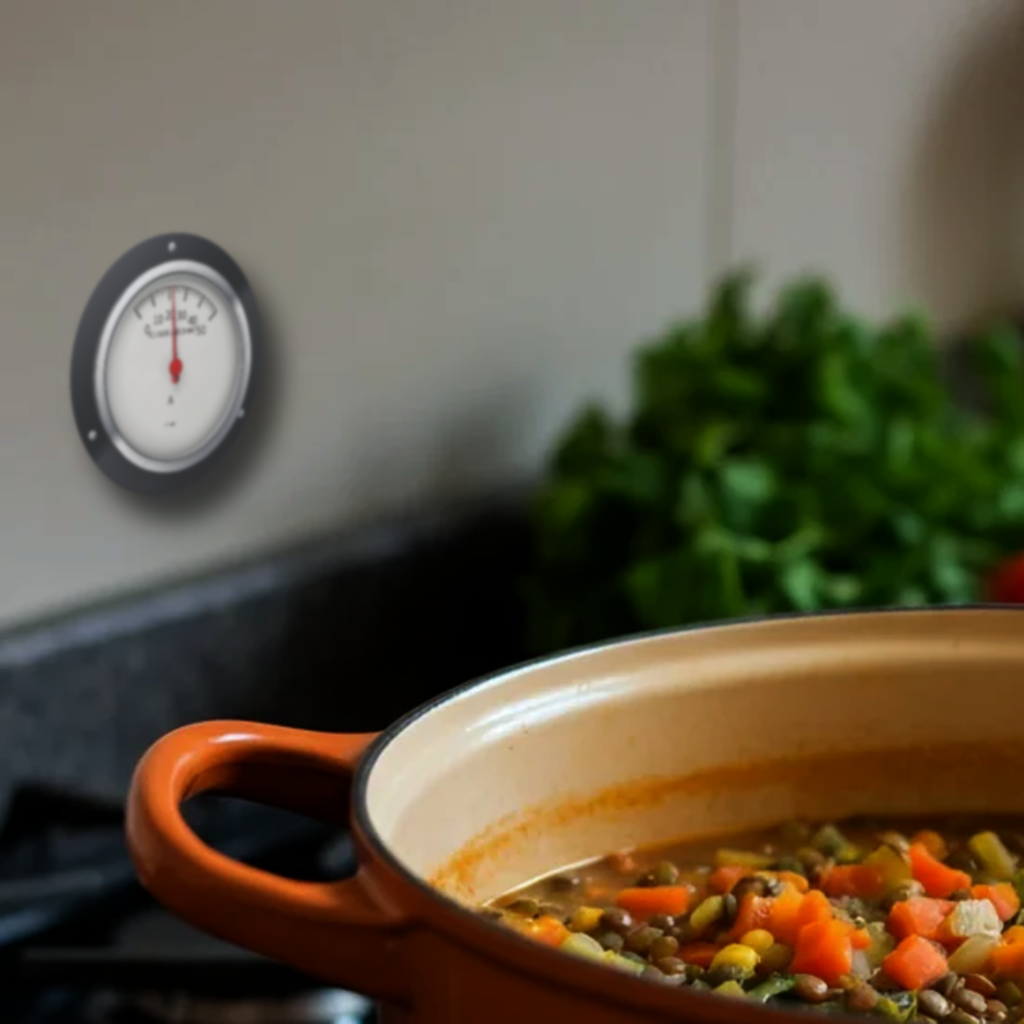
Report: 20A
